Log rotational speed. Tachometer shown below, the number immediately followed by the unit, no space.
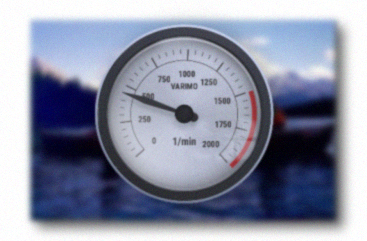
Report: 450rpm
